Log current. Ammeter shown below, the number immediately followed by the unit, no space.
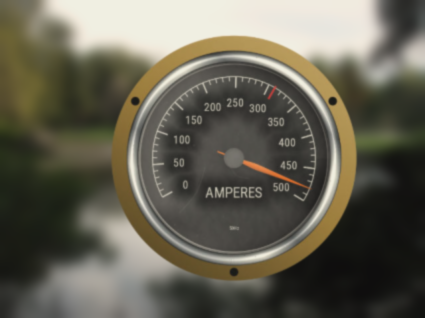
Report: 480A
